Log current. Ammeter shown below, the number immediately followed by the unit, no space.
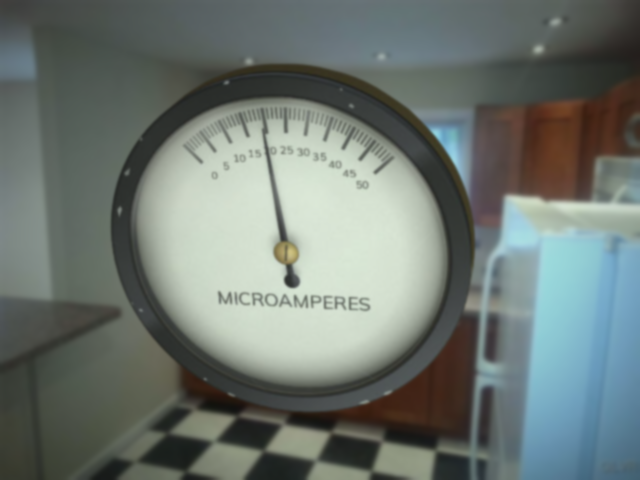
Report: 20µA
